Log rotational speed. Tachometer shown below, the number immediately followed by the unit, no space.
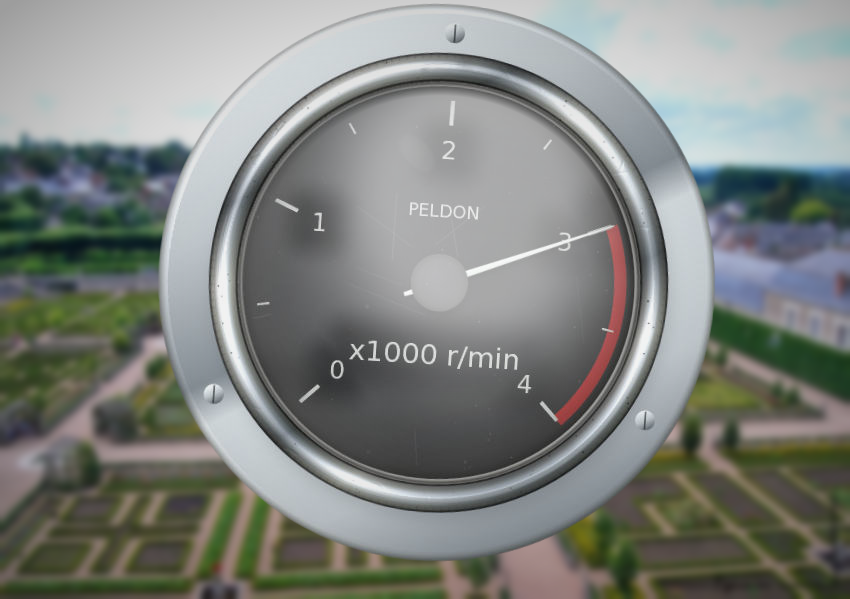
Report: 3000rpm
